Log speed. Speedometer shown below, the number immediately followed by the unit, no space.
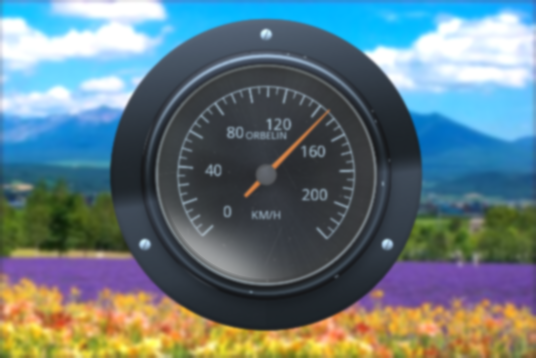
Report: 145km/h
